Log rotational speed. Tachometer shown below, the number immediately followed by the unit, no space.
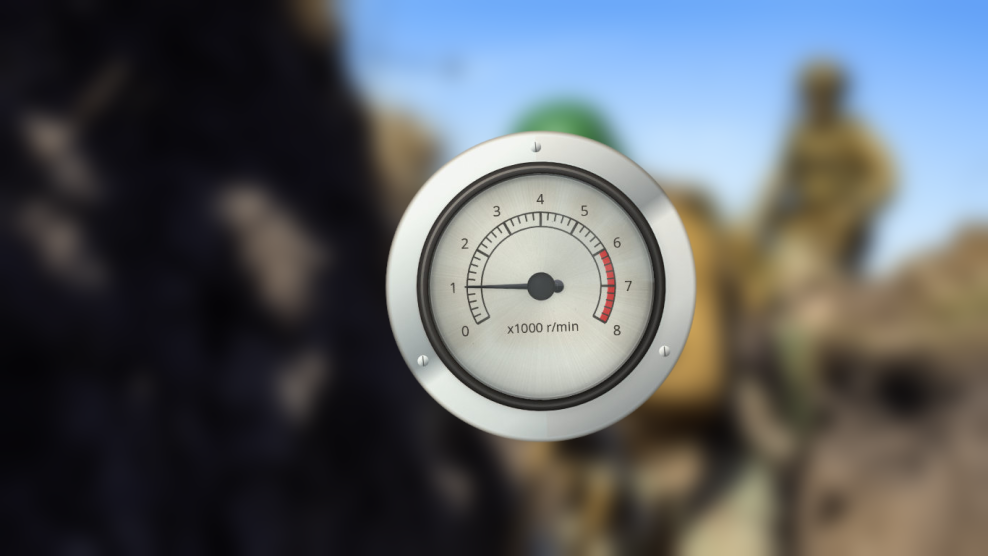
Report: 1000rpm
